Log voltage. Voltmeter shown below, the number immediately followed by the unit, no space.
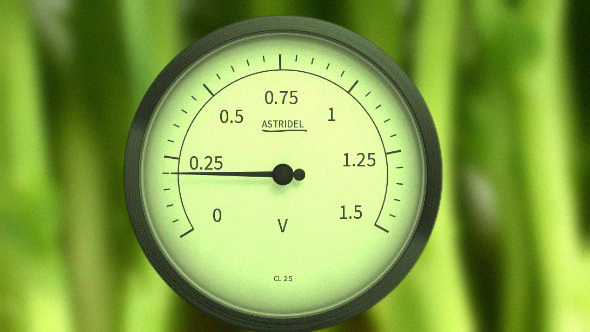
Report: 0.2V
